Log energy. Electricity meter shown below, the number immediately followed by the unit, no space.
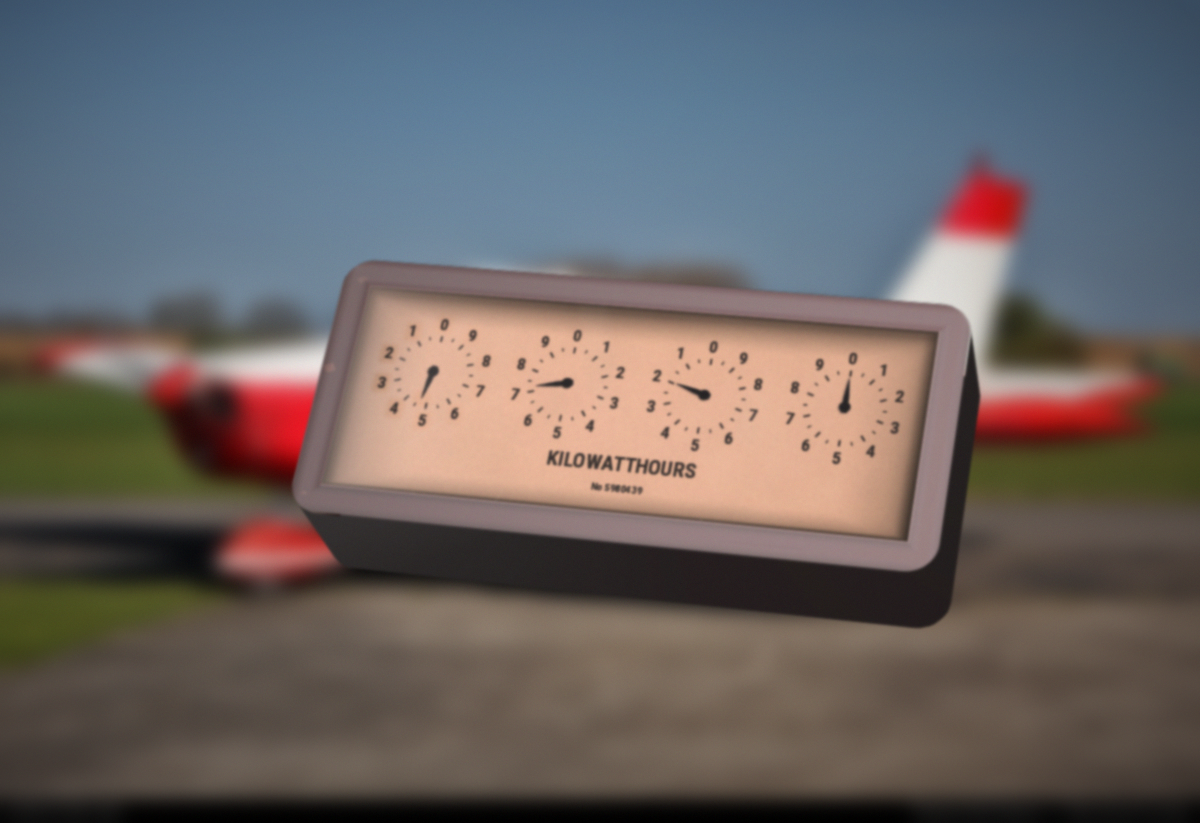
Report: 4720kWh
